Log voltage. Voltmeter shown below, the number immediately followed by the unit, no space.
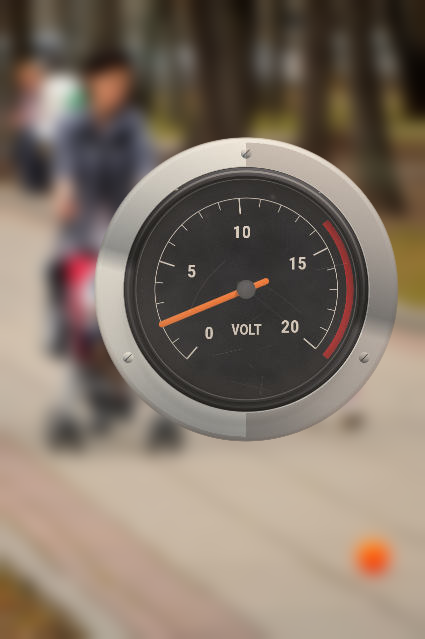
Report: 2V
